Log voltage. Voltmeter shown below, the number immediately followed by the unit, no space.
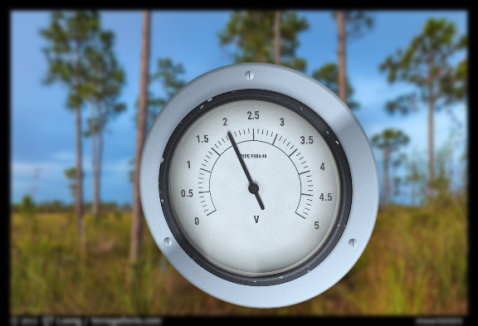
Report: 2V
